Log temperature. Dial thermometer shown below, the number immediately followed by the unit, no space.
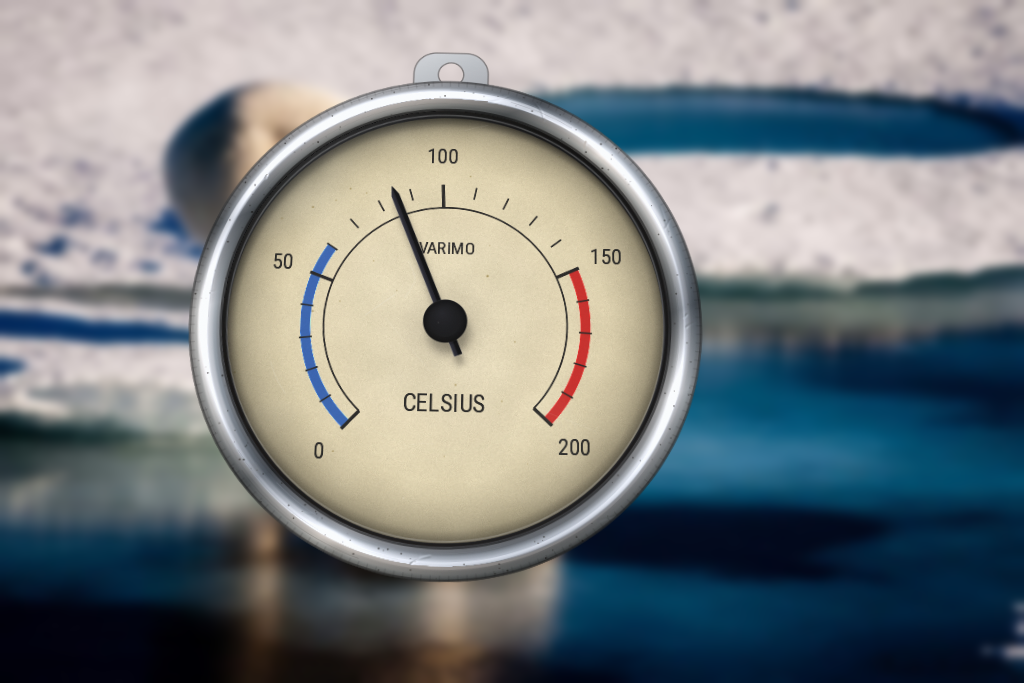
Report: 85°C
